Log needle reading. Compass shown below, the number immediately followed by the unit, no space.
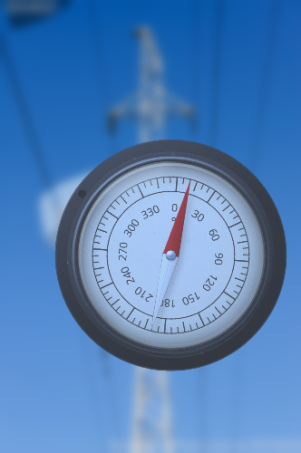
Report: 10°
